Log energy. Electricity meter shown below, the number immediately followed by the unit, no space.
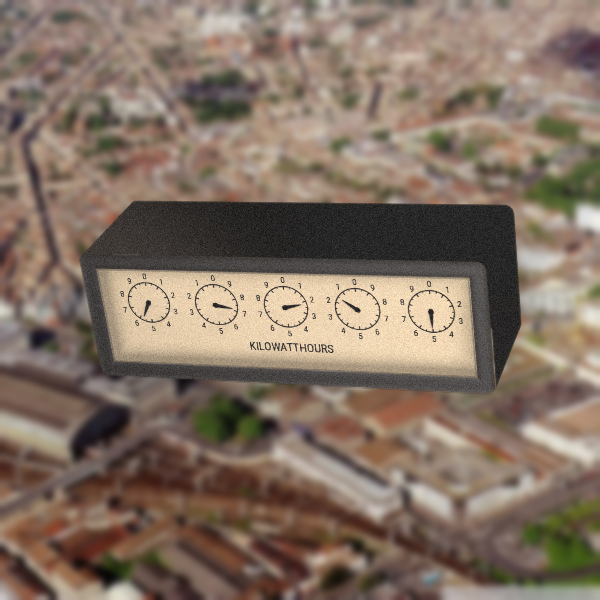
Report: 57215kWh
